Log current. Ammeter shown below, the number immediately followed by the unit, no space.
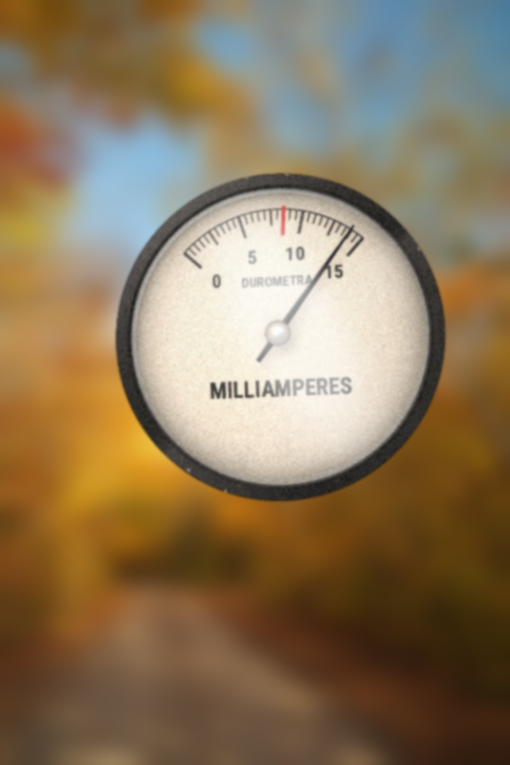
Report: 14mA
